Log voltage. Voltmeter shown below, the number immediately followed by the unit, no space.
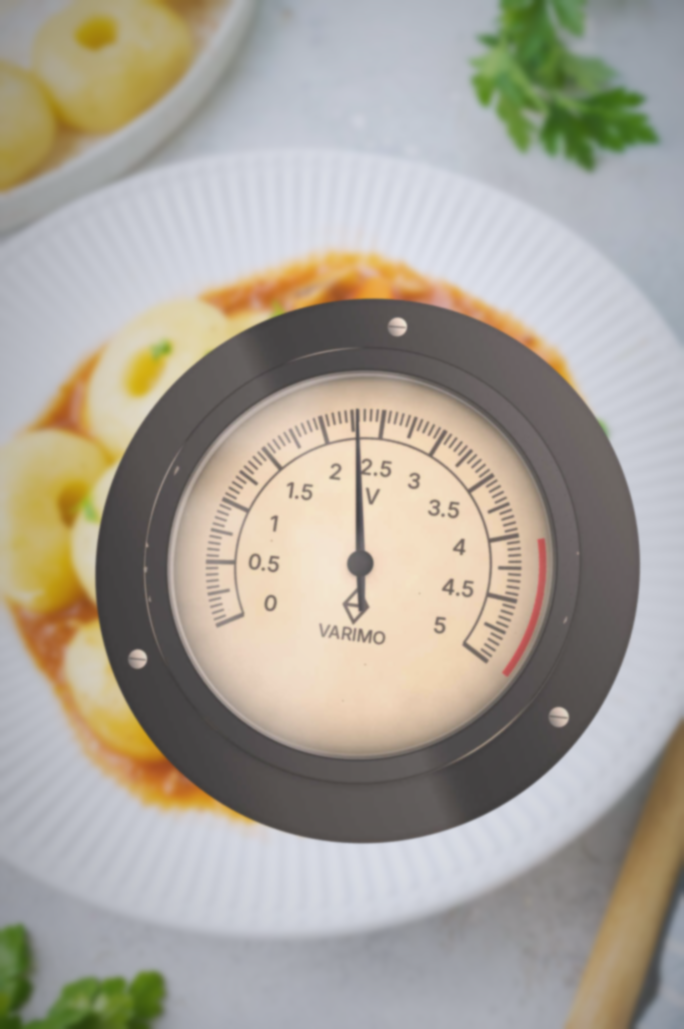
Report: 2.3V
